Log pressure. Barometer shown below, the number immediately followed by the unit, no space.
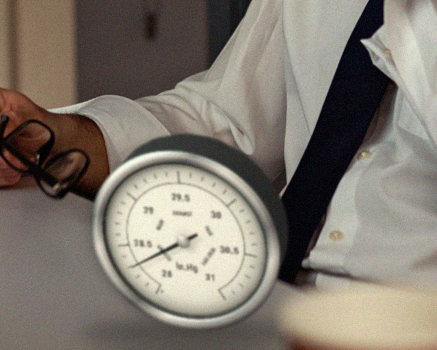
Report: 28.3inHg
